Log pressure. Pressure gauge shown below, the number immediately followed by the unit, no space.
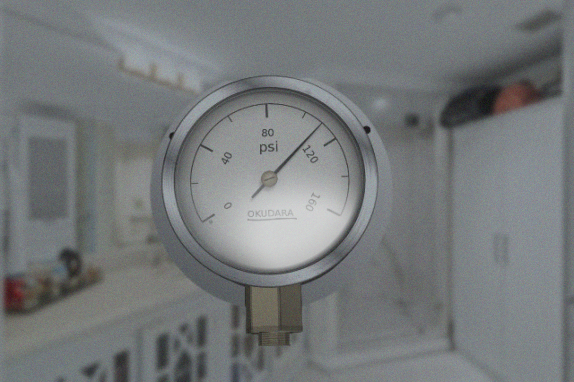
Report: 110psi
